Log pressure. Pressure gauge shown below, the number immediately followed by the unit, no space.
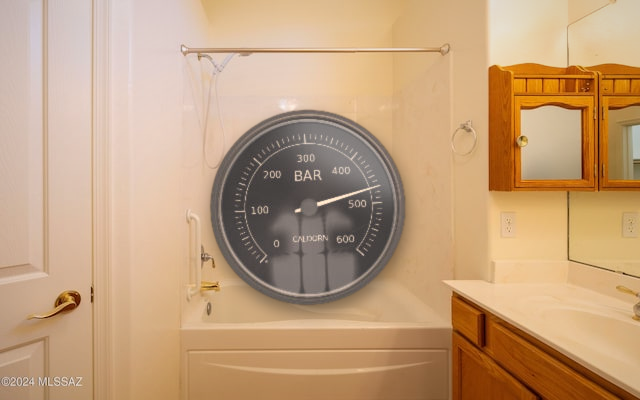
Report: 470bar
